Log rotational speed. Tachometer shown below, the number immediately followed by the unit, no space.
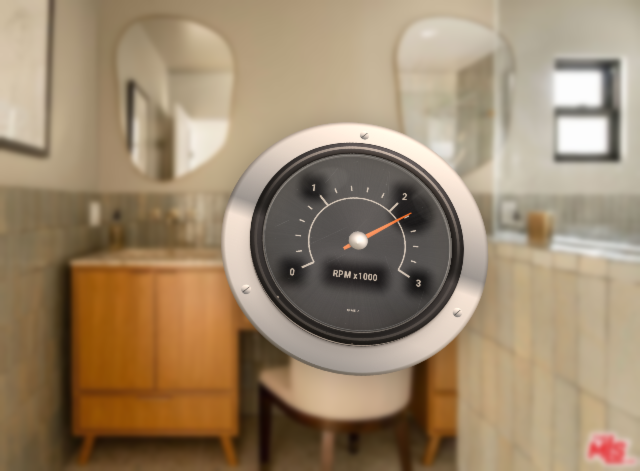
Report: 2200rpm
